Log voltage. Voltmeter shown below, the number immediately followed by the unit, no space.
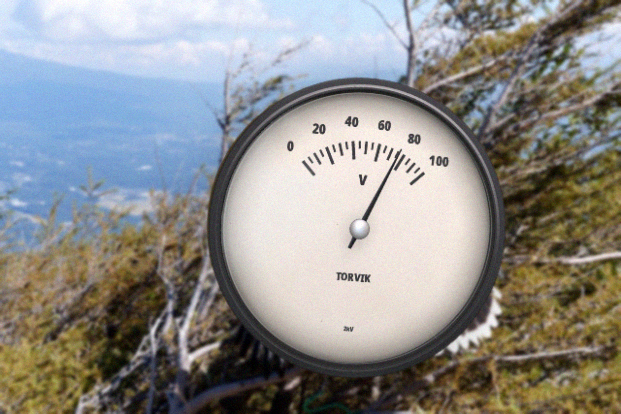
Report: 75V
